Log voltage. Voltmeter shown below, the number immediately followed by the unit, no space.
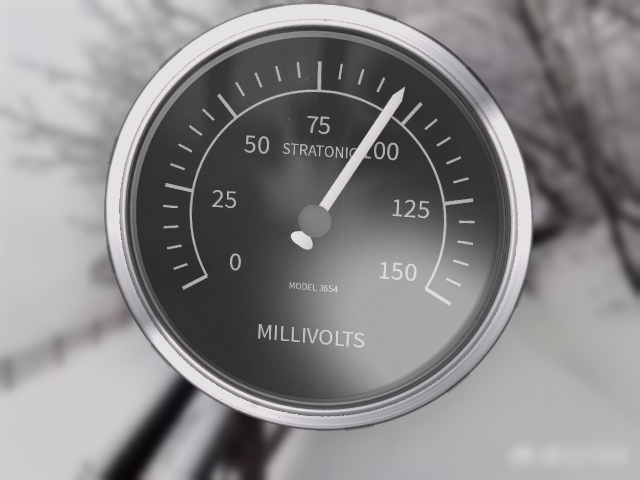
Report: 95mV
